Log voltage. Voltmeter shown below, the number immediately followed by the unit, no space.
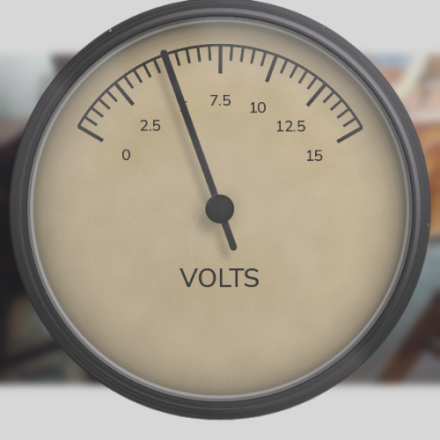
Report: 5V
